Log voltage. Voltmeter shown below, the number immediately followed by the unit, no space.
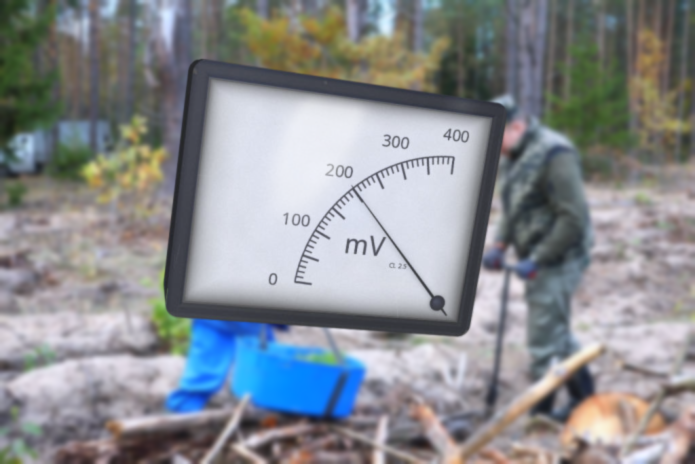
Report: 200mV
